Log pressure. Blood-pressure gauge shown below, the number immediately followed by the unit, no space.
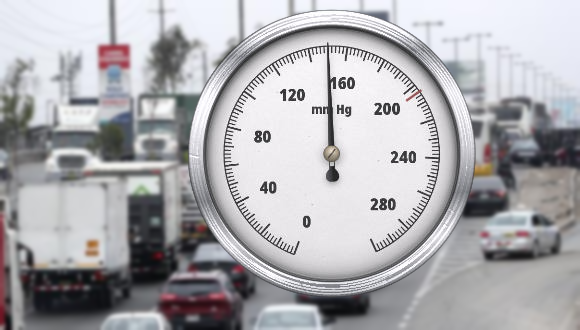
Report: 150mmHg
